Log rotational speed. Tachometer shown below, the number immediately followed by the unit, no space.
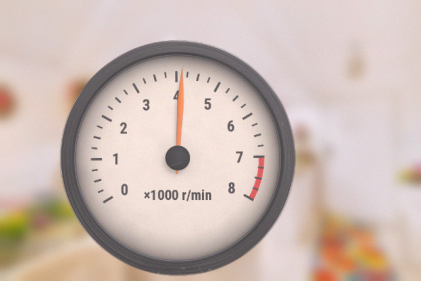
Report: 4125rpm
